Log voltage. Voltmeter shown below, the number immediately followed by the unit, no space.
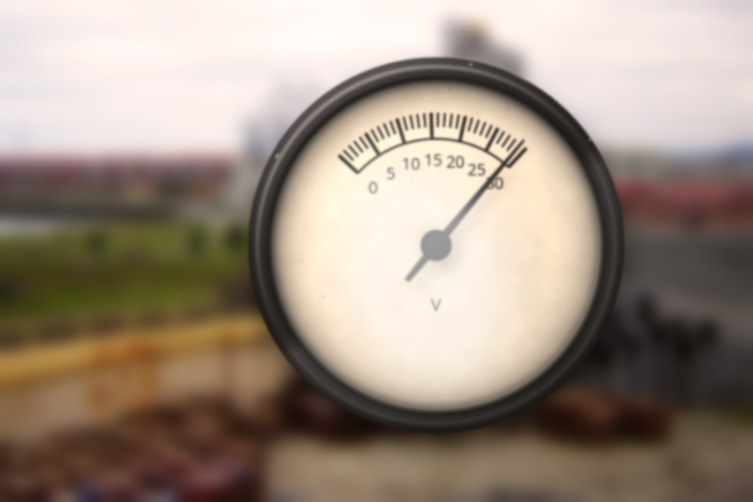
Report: 29V
